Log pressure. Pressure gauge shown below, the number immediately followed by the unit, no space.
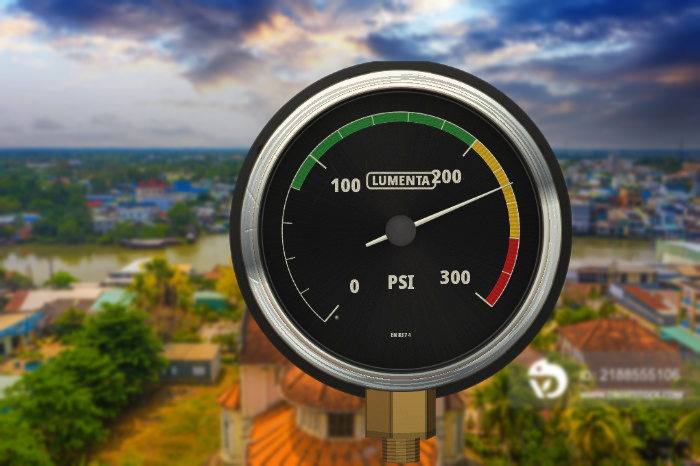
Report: 230psi
